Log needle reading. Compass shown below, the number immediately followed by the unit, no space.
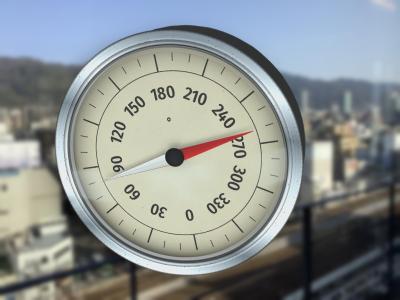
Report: 260°
